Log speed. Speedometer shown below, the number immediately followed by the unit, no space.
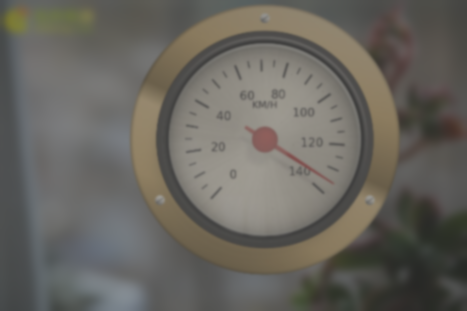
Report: 135km/h
